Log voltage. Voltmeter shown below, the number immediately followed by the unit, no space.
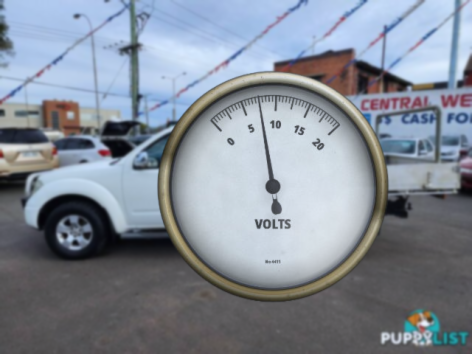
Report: 7.5V
